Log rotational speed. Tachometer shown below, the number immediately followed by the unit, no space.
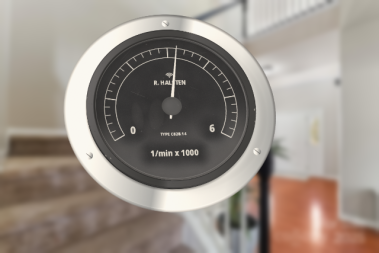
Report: 3200rpm
